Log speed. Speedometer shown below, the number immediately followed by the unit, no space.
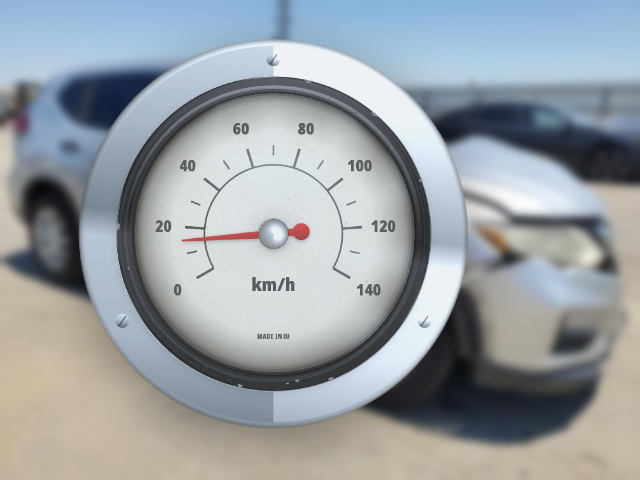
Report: 15km/h
